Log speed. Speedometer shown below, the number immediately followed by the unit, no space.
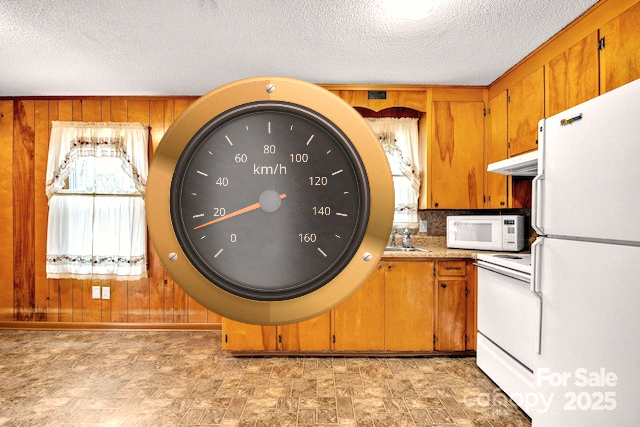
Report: 15km/h
